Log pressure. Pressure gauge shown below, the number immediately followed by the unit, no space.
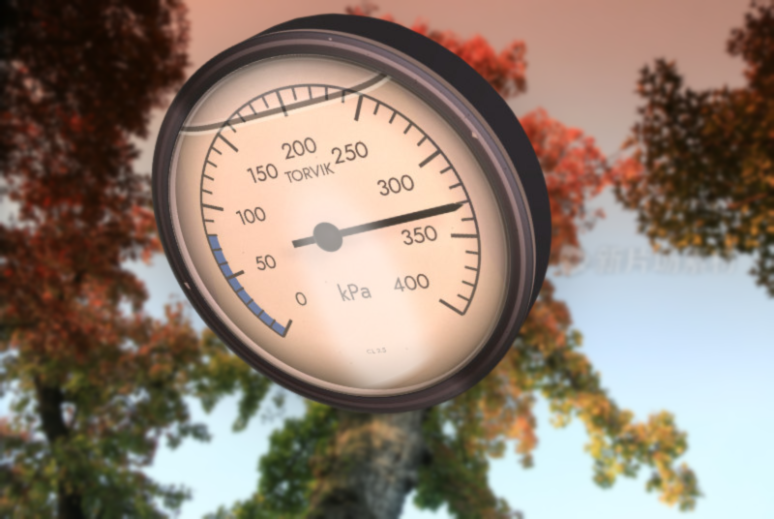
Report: 330kPa
